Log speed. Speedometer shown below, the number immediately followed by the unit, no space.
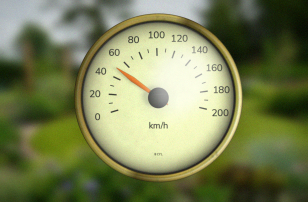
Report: 50km/h
